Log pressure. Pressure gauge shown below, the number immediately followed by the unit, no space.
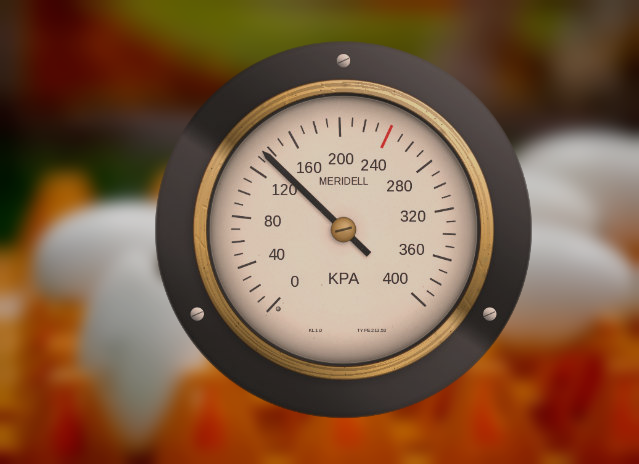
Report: 135kPa
